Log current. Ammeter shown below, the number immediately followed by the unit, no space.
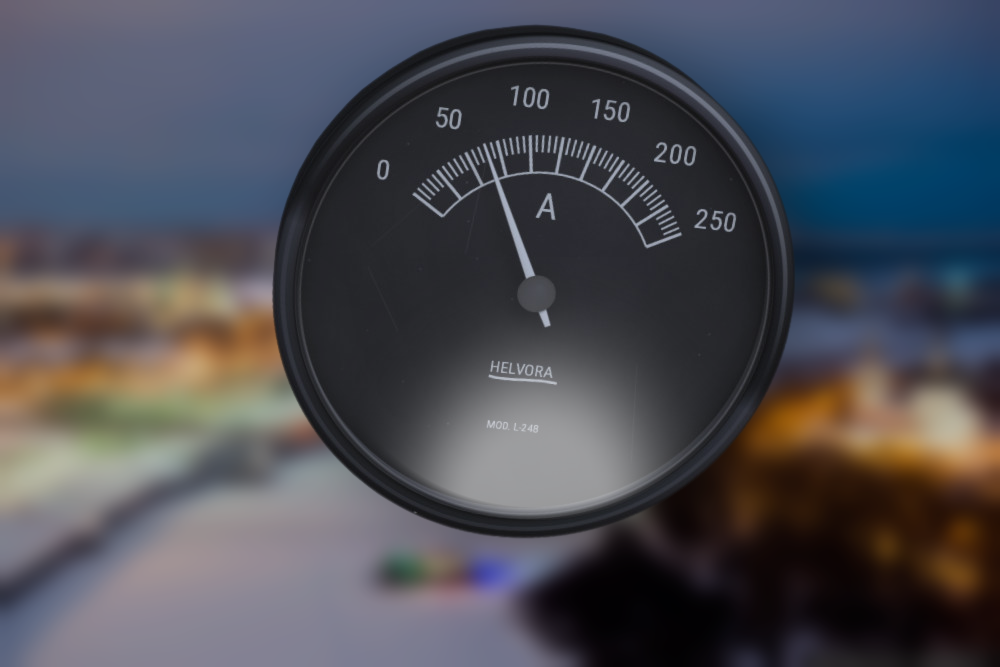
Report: 65A
